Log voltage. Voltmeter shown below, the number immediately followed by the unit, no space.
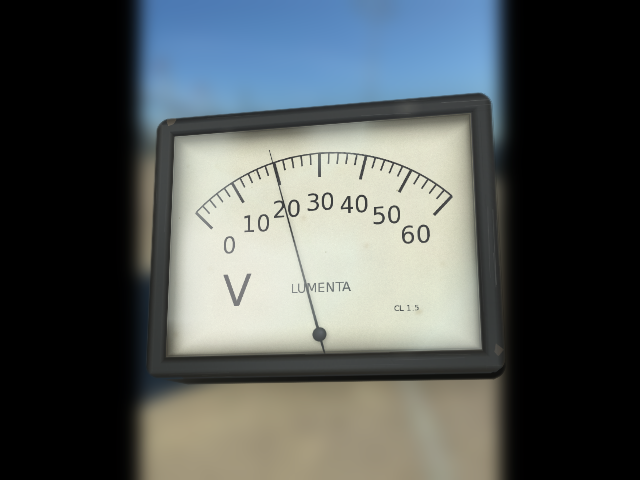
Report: 20V
